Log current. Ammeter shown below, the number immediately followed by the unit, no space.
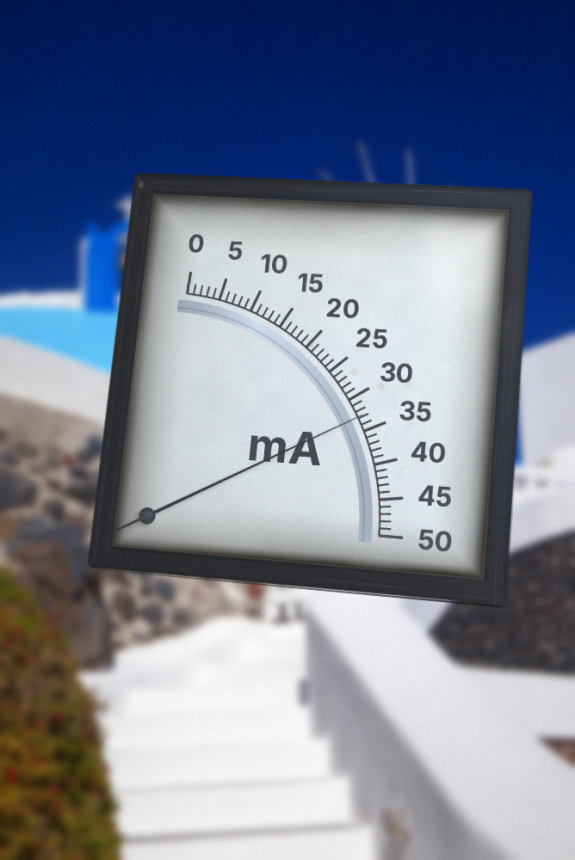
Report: 33mA
